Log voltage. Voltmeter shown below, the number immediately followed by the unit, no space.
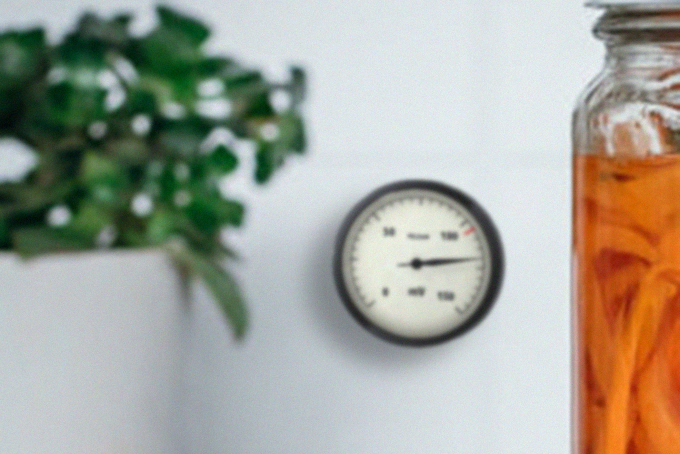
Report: 120mV
